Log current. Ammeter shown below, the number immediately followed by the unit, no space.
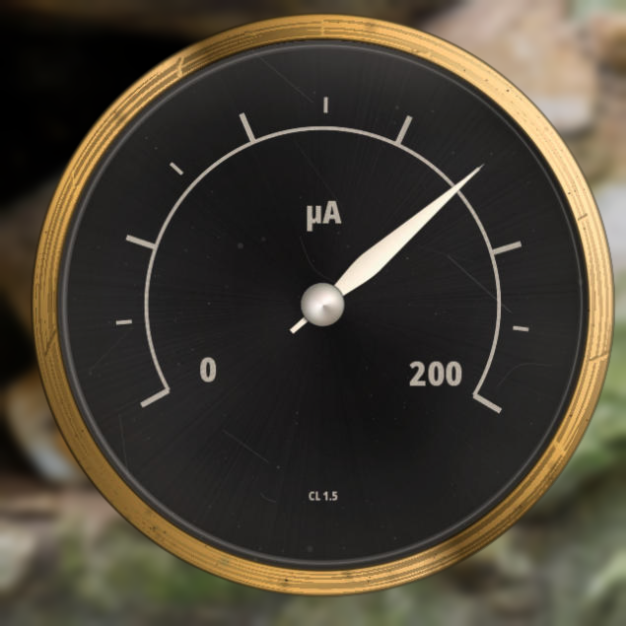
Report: 140µA
